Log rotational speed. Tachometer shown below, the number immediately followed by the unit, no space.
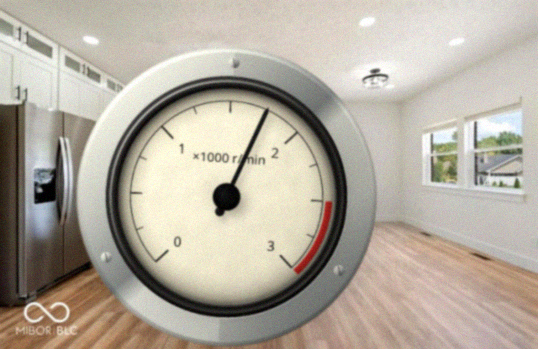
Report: 1750rpm
